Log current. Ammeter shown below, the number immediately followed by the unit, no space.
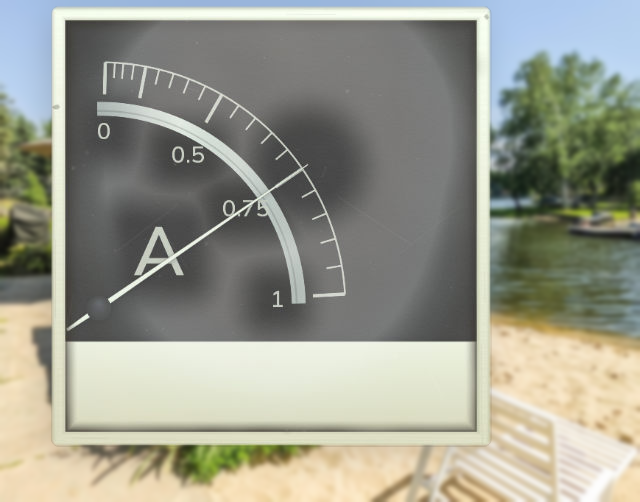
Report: 0.75A
